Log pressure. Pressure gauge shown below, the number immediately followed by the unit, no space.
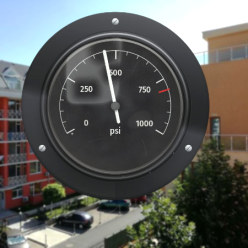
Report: 450psi
